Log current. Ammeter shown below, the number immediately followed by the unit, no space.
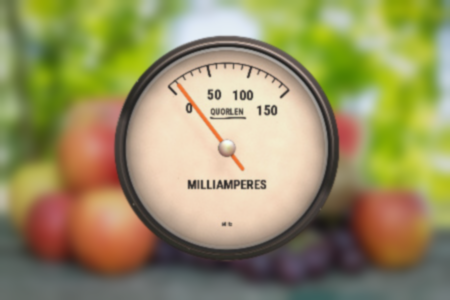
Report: 10mA
